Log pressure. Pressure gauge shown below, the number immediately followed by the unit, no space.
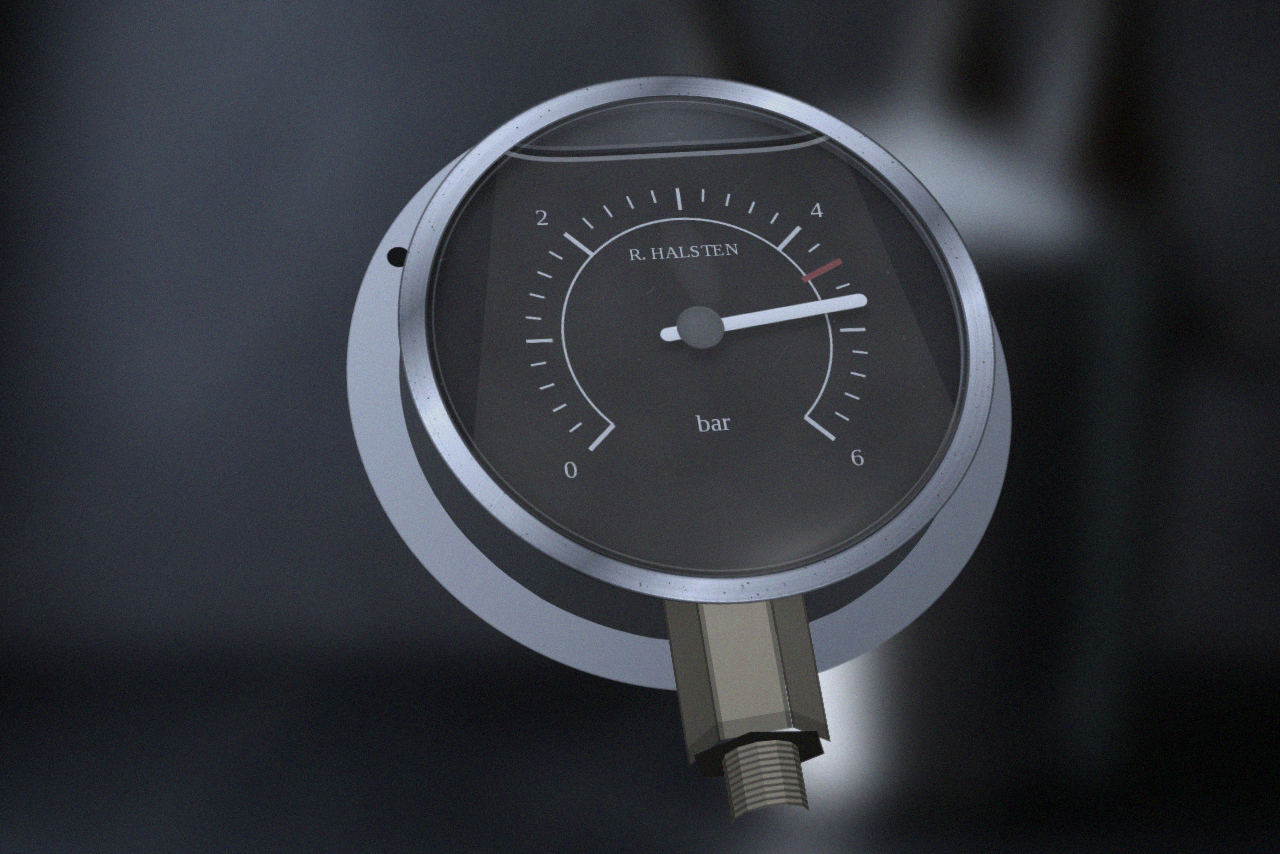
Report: 4.8bar
